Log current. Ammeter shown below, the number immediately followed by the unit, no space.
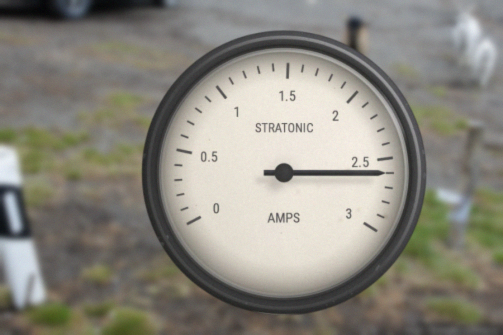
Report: 2.6A
